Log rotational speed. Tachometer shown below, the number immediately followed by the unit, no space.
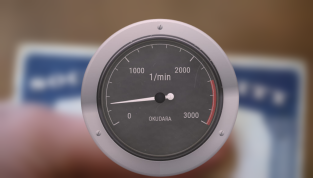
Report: 300rpm
